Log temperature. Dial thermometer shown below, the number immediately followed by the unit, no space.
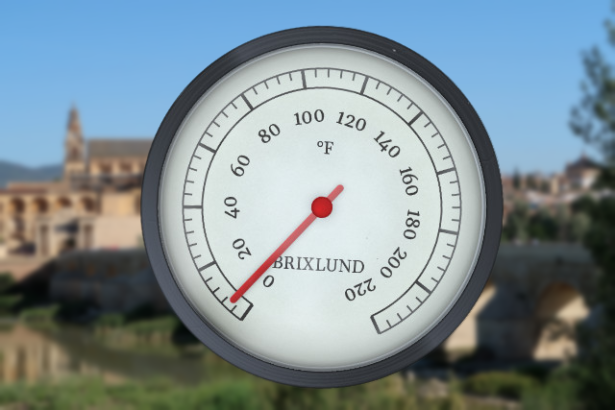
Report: 6°F
